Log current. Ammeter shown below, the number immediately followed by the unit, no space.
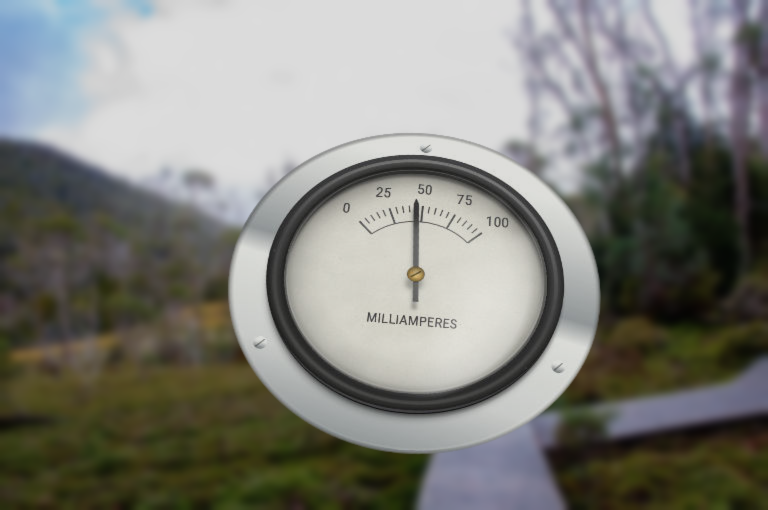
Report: 45mA
